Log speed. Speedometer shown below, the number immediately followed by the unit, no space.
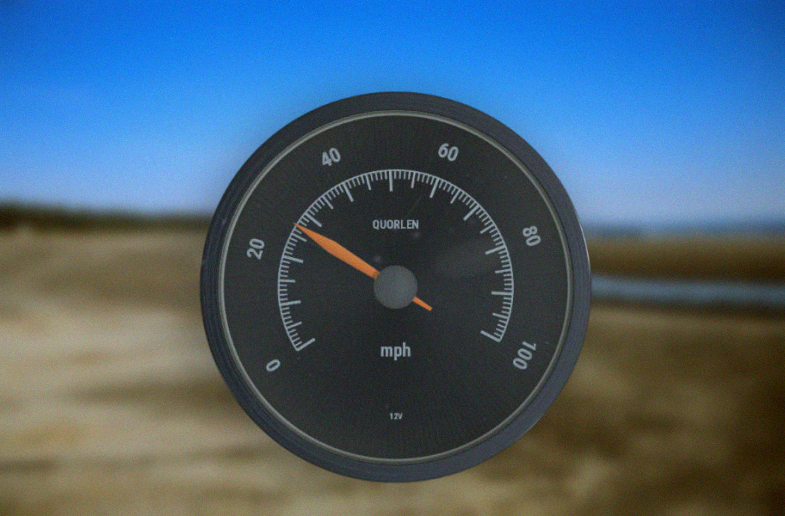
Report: 27mph
